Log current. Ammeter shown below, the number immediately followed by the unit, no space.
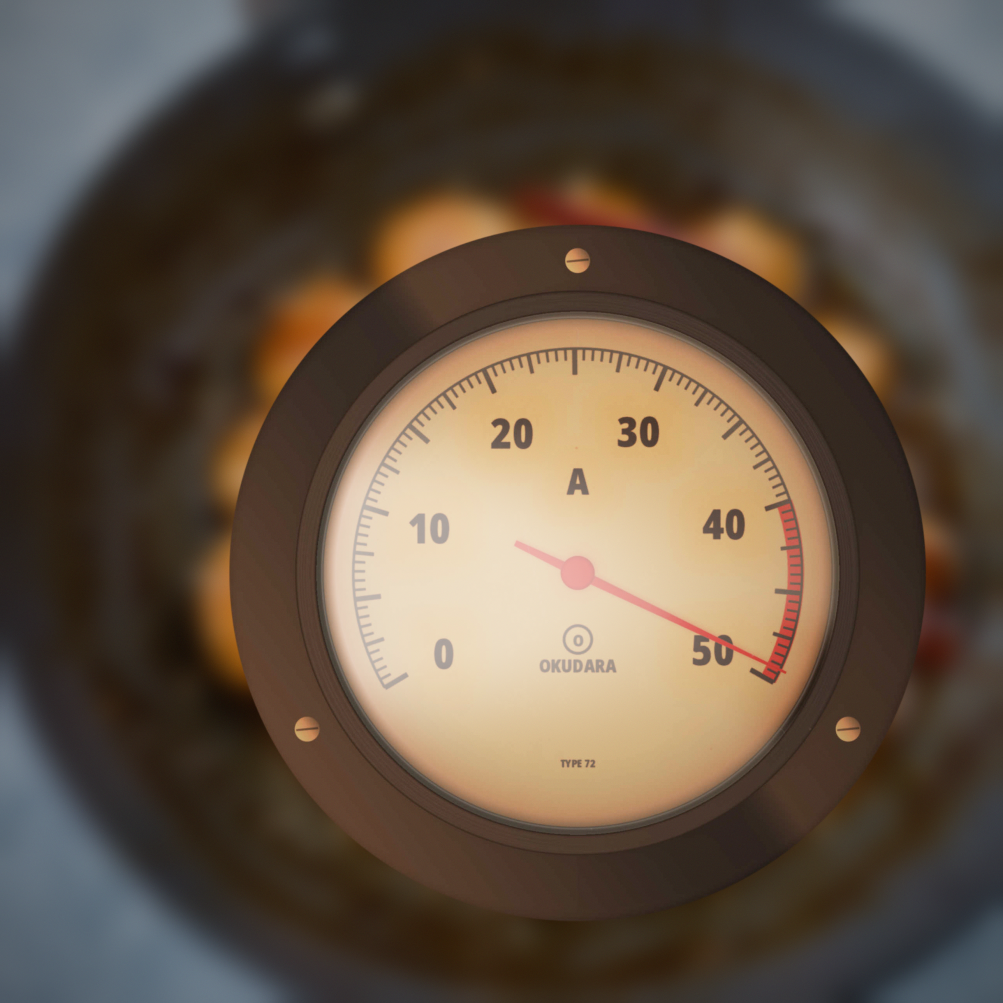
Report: 49.25A
